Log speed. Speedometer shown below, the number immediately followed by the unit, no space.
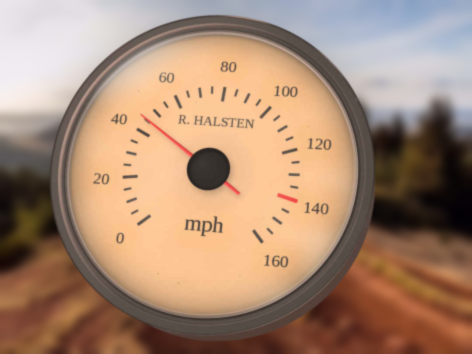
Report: 45mph
